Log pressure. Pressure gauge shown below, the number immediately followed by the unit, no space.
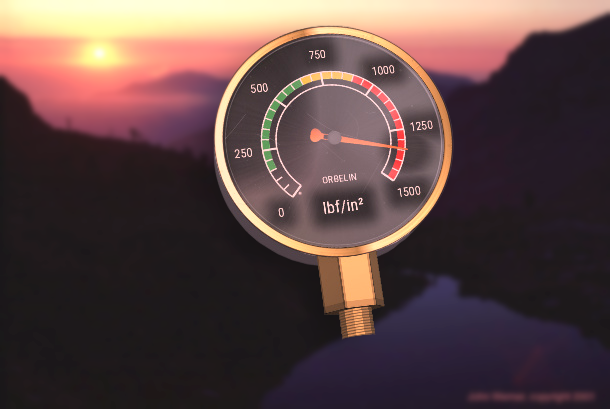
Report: 1350psi
